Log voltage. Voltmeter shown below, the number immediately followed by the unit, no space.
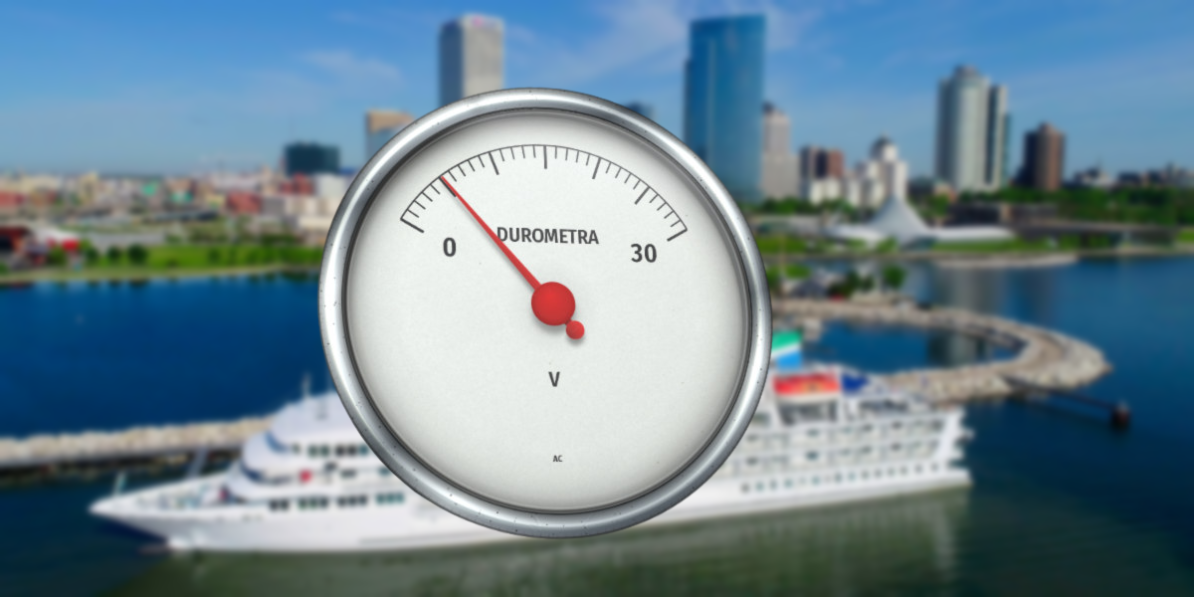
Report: 5V
